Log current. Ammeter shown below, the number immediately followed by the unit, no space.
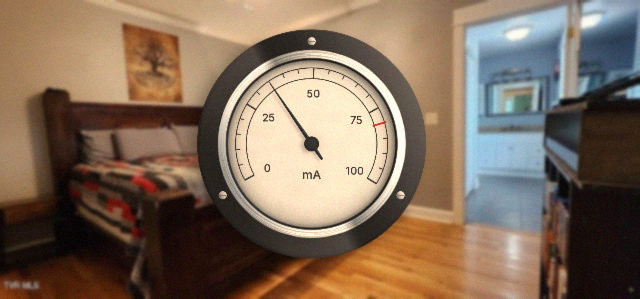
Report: 35mA
